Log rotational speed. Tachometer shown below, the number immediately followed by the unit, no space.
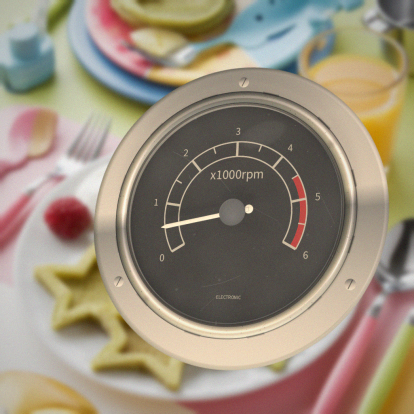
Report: 500rpm
